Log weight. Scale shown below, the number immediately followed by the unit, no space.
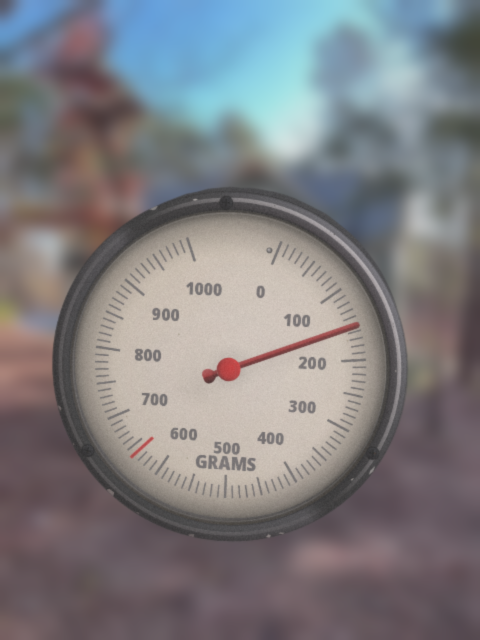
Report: 150g
